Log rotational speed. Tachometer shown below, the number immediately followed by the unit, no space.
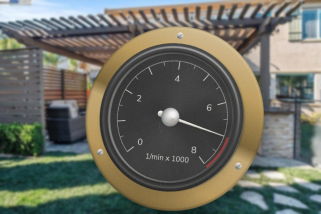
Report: 7000rpm
